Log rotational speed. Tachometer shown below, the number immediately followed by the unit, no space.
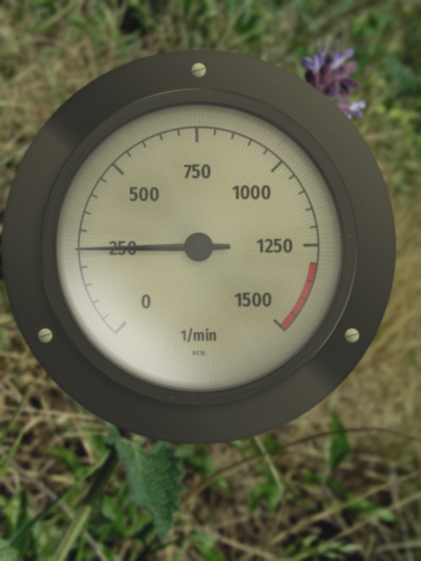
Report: 250rpm
